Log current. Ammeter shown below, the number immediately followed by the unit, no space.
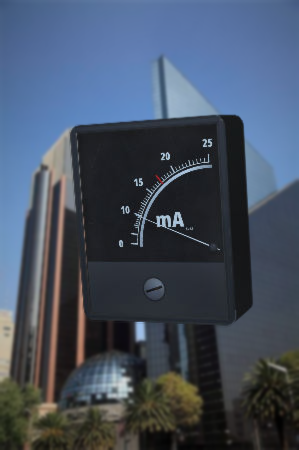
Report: 10mA
